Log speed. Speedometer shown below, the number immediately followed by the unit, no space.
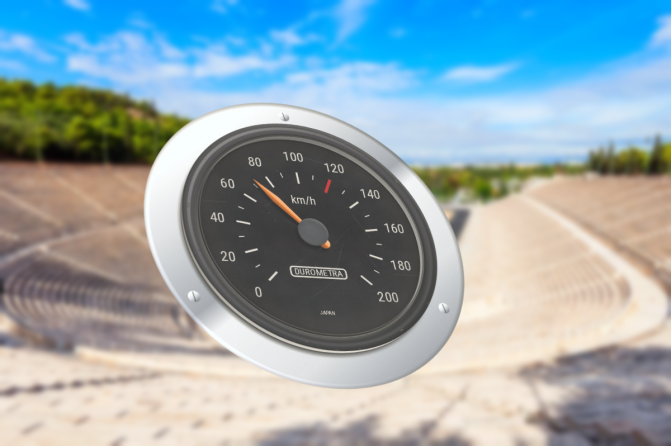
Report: 70km/h
